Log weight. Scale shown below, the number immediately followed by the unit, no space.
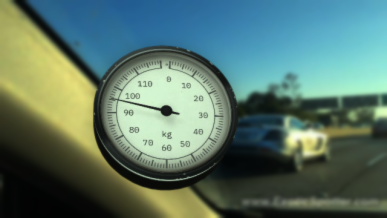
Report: 95kg
